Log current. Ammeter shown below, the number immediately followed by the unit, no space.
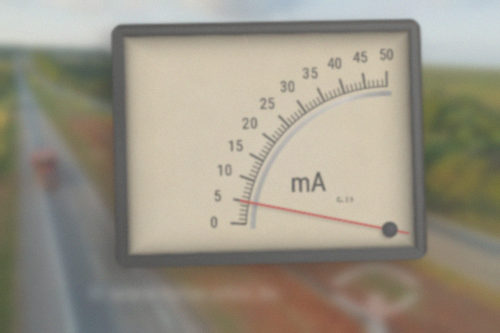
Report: 5mA
